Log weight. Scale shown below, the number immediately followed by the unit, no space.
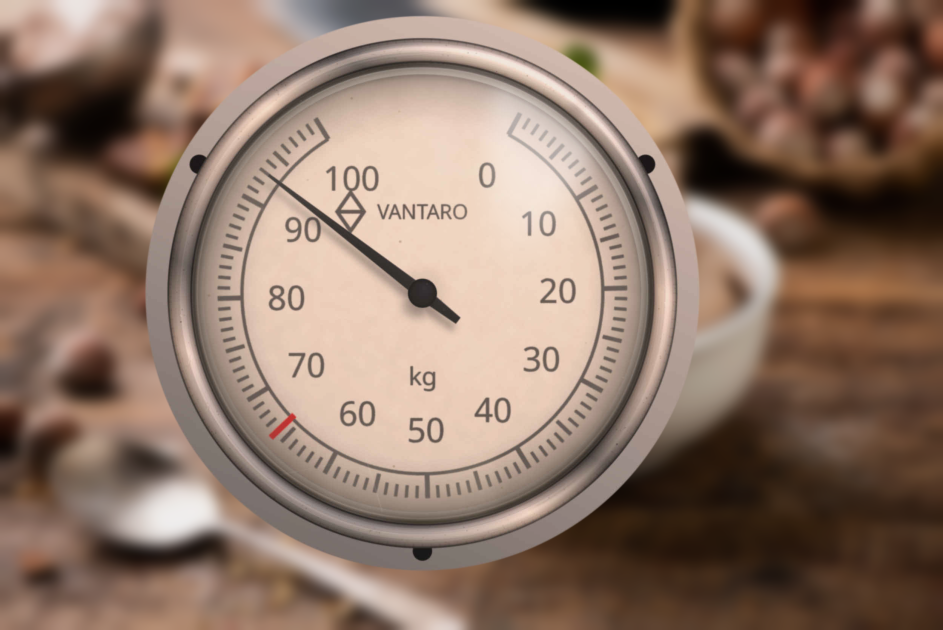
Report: 93kg
